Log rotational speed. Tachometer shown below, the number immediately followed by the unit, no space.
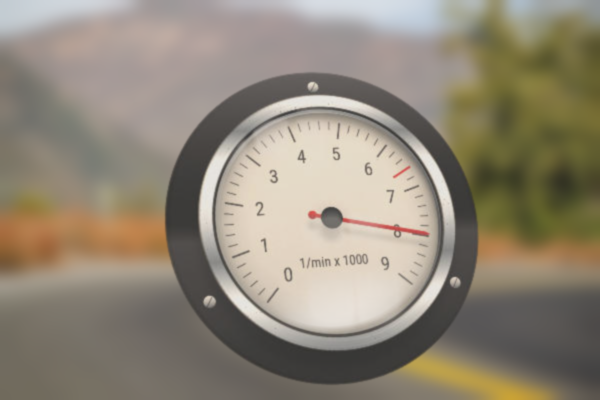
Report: 8000rpm
